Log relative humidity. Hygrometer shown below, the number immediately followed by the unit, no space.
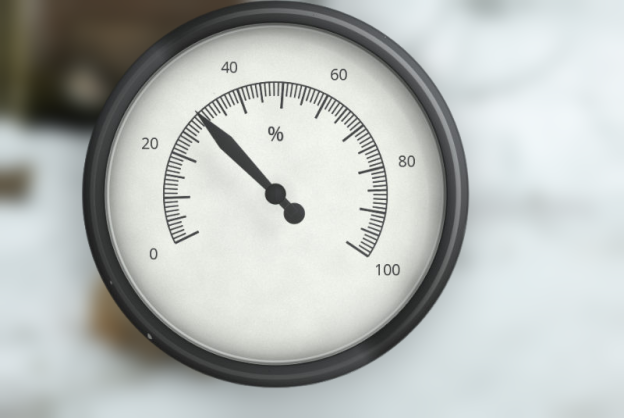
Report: 30%
